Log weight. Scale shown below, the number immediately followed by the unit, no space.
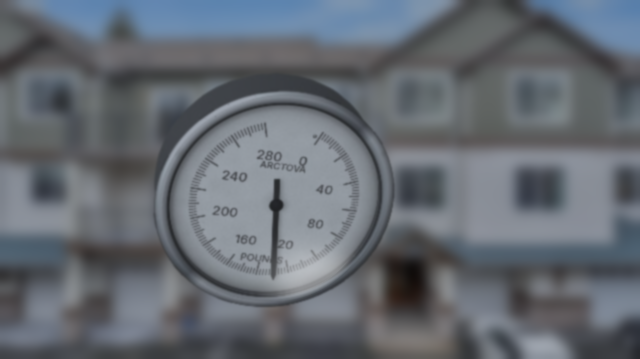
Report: 130lb
